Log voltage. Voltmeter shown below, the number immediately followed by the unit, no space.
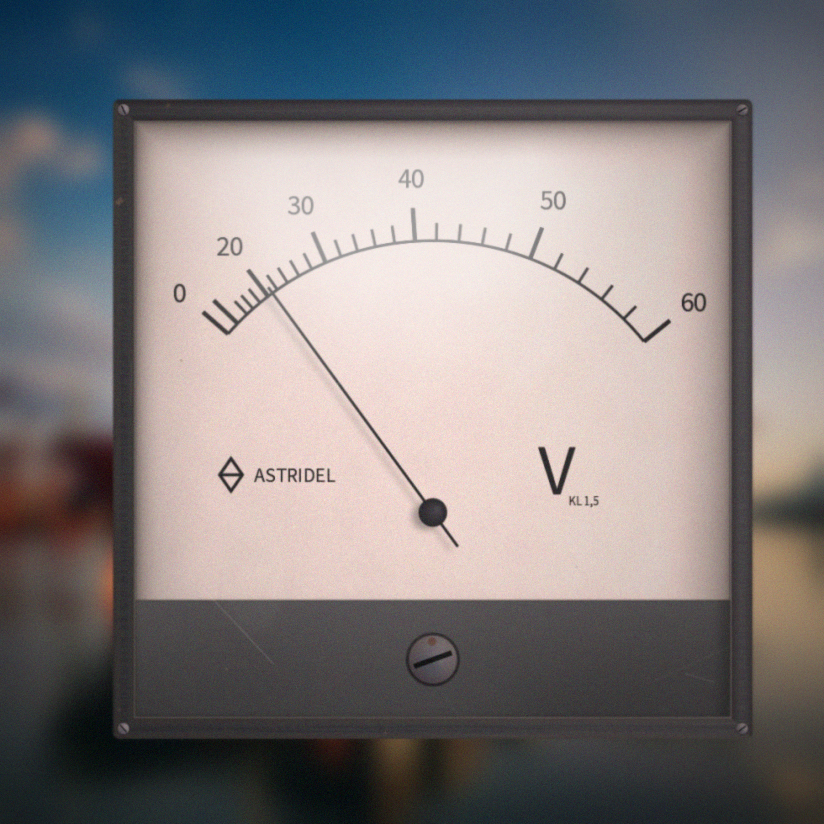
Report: 21V
